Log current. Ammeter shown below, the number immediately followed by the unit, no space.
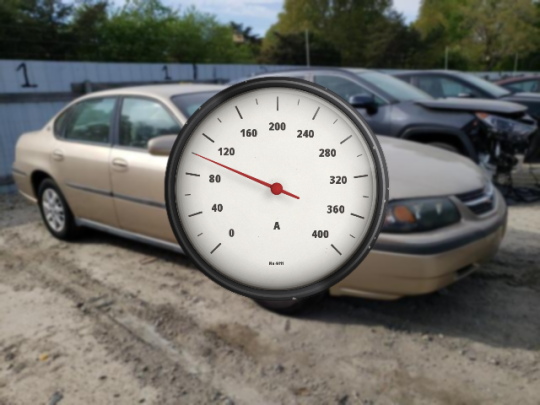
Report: 100A
